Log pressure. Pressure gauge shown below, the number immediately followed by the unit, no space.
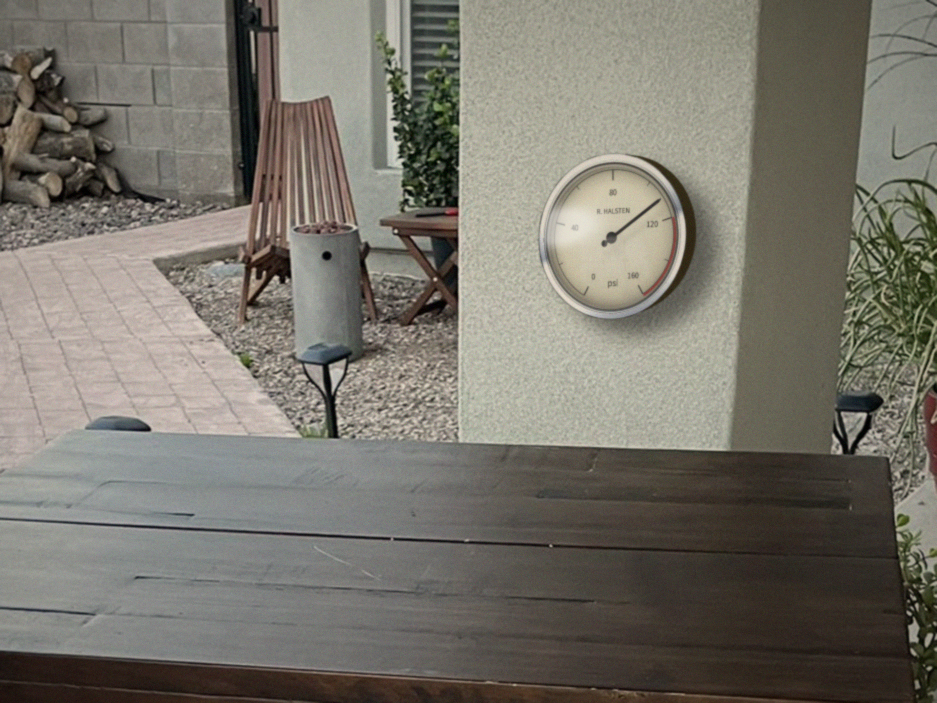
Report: 110psi
